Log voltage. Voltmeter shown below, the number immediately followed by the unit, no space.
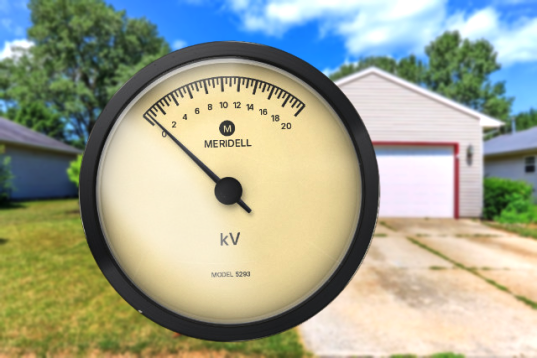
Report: 0.5kV
